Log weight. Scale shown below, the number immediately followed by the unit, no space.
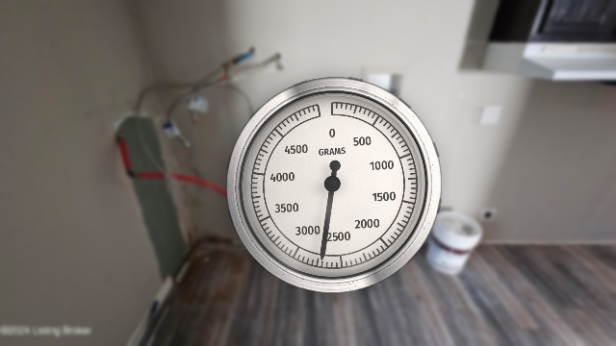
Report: 2700g
